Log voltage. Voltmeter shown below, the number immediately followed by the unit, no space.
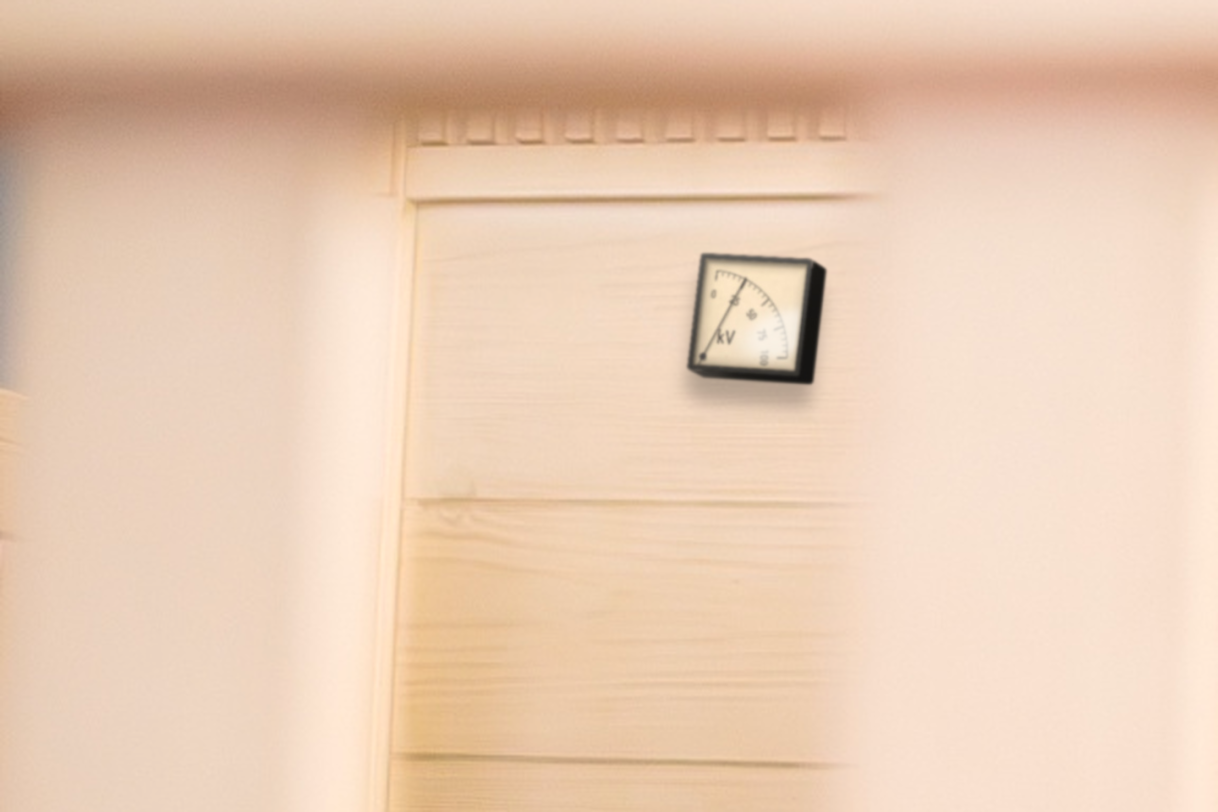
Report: 25kV
